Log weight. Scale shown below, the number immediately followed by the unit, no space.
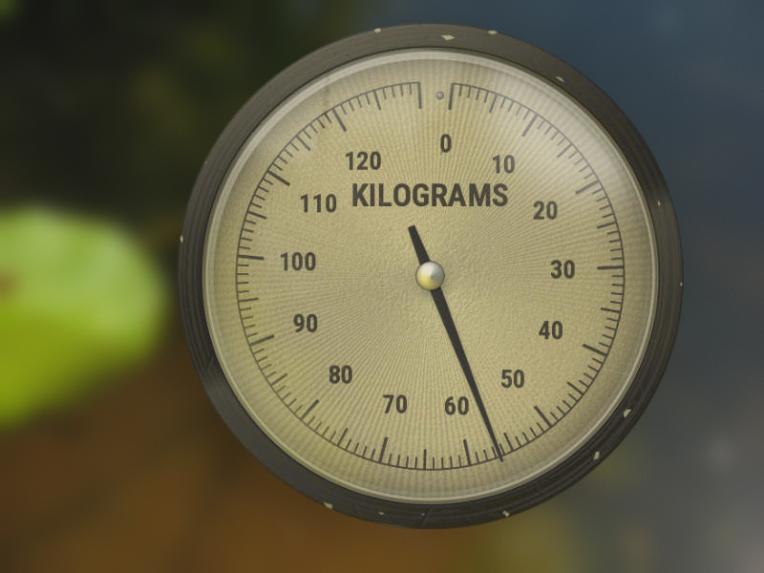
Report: 56.5kg
